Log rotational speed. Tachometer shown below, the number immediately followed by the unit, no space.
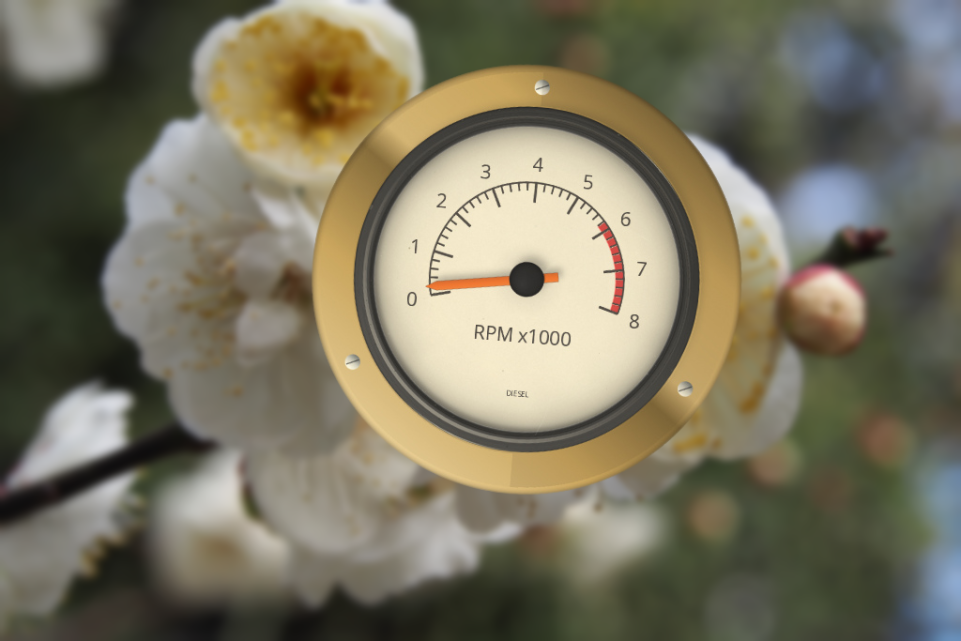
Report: 200rpm
